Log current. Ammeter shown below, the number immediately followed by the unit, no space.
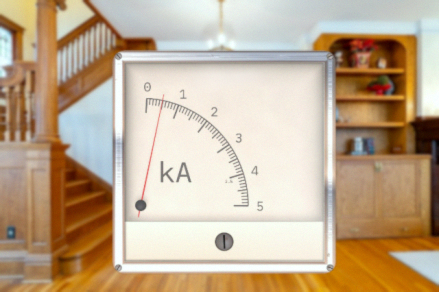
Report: 0.5kA
